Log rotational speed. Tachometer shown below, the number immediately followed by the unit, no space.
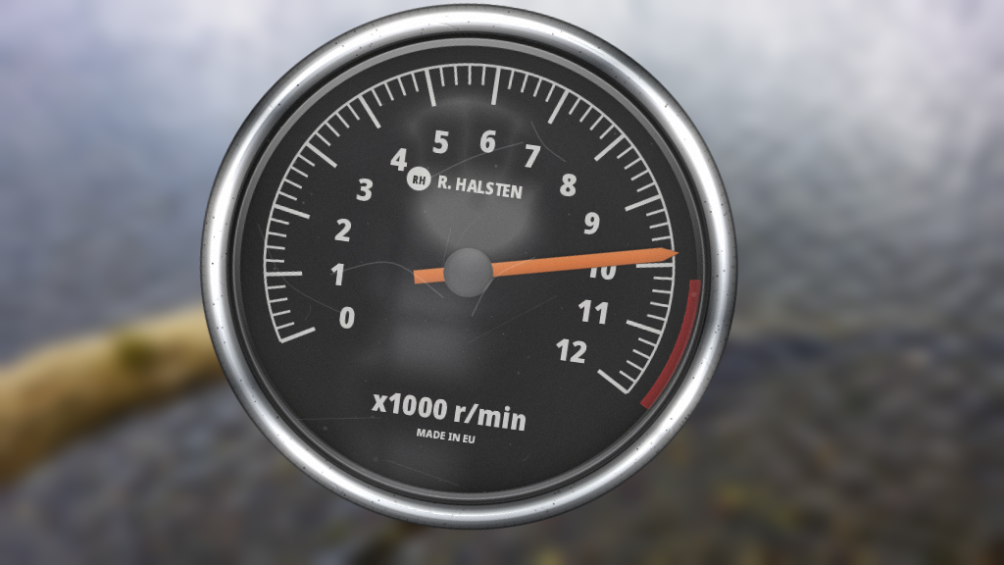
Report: 9800rpm
